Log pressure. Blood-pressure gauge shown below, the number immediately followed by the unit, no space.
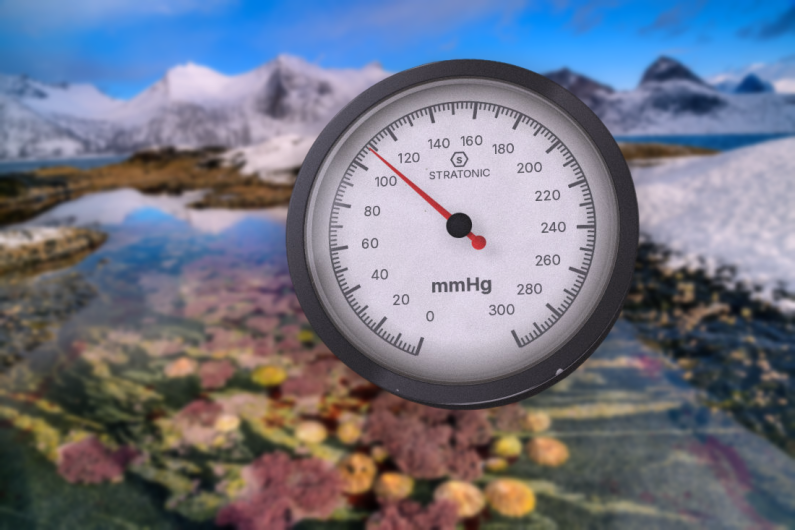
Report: 108mmHg
